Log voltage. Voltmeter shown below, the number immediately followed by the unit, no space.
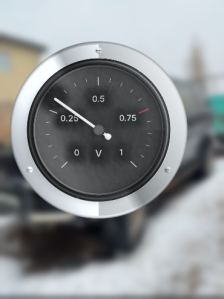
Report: 0.3V
